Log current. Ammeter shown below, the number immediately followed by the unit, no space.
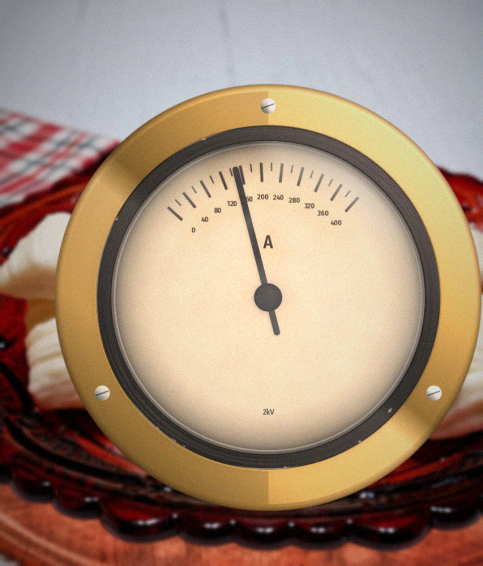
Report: 150A
